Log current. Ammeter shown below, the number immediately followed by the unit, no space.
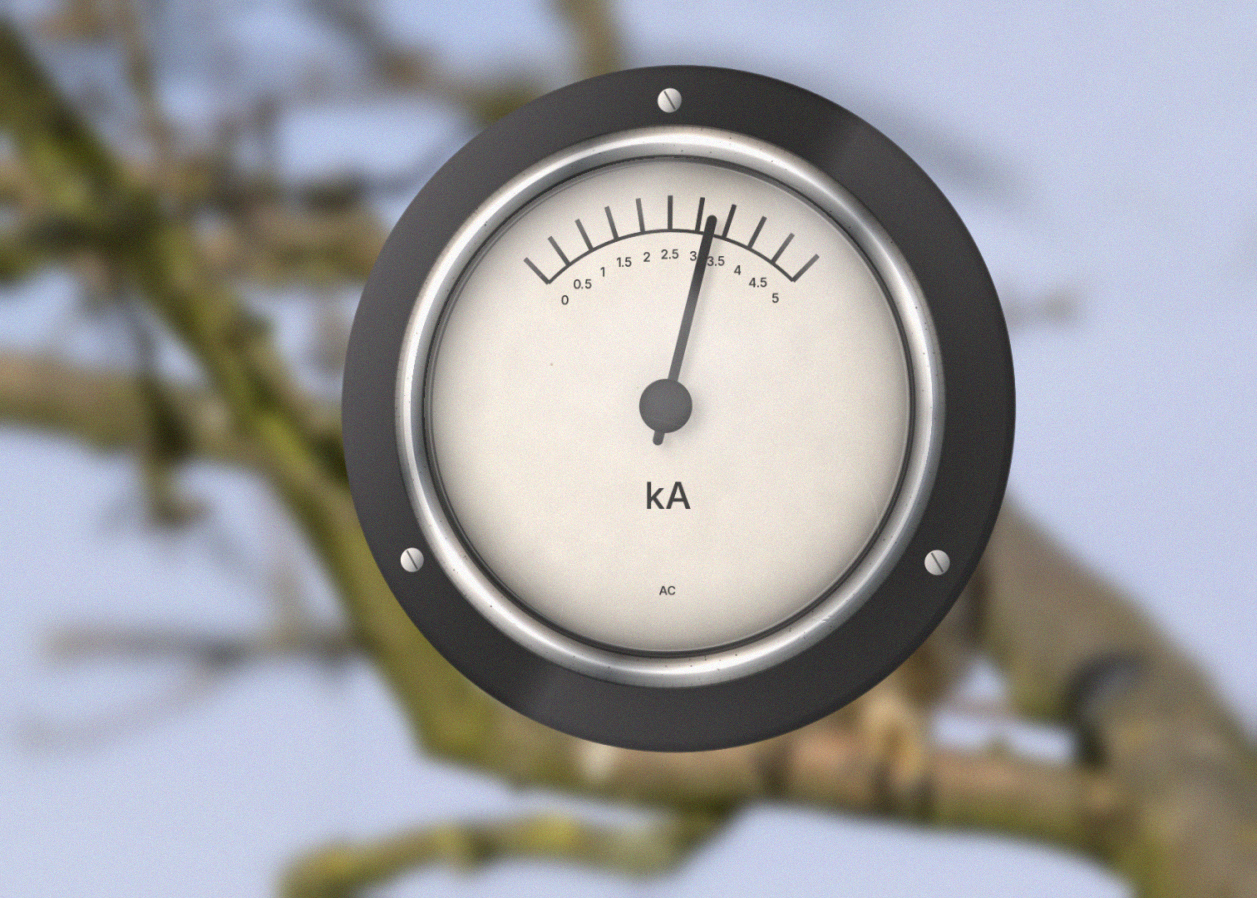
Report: 3.25kA
